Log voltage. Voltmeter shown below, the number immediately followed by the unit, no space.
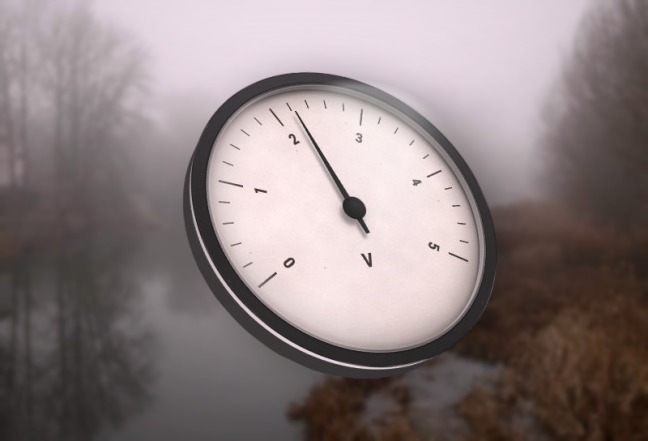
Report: 2.2V
